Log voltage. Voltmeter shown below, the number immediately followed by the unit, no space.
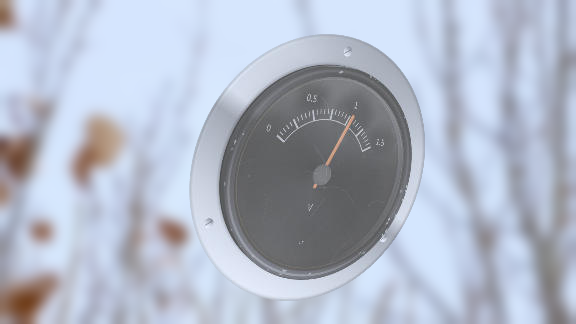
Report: 1V
